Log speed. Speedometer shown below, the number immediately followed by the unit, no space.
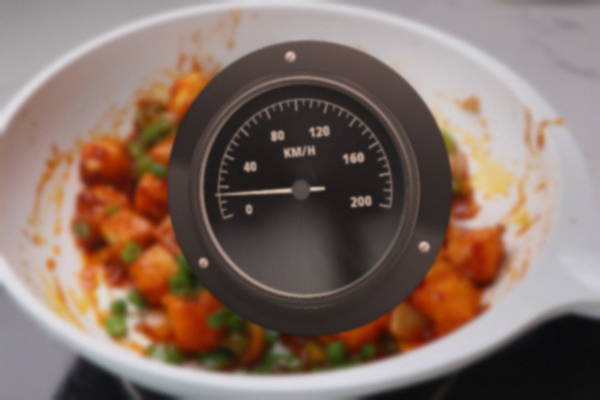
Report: 15km/h
